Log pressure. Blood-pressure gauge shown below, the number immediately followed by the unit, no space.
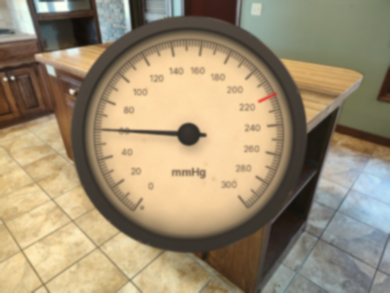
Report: 60mmHg
